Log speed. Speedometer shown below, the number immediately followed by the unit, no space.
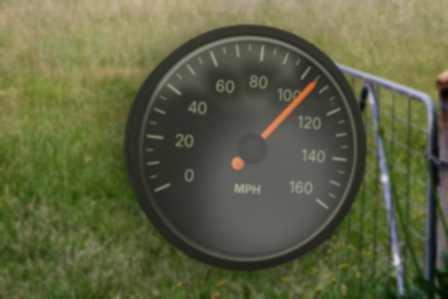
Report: 105mph
